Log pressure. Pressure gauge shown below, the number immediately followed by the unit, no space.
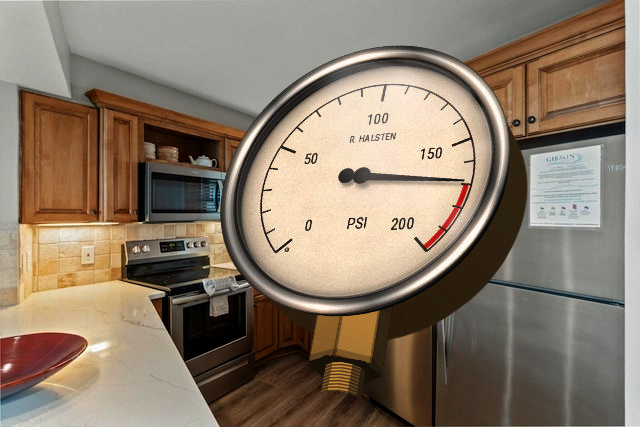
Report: 170psi
